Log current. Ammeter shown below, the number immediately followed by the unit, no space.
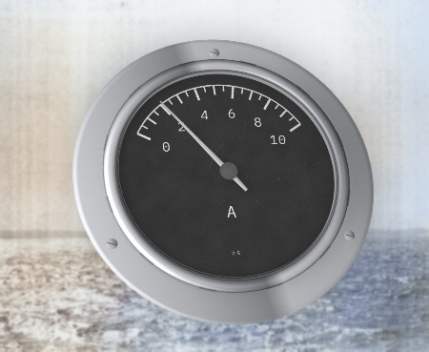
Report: 2A
